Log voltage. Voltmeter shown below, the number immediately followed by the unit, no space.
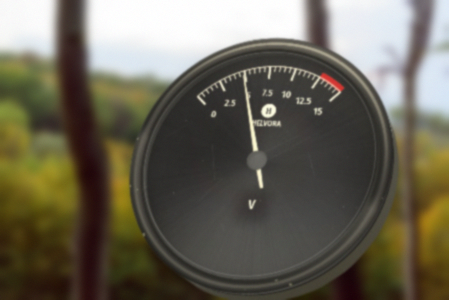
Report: 5V
